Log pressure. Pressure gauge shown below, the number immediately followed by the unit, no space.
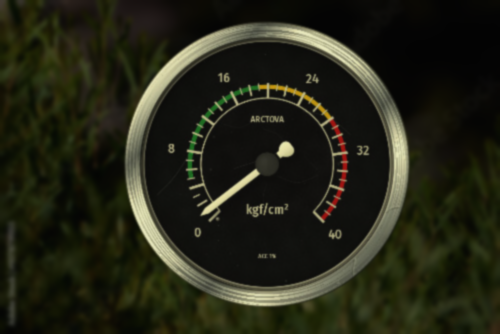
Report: 1kg/cm²
